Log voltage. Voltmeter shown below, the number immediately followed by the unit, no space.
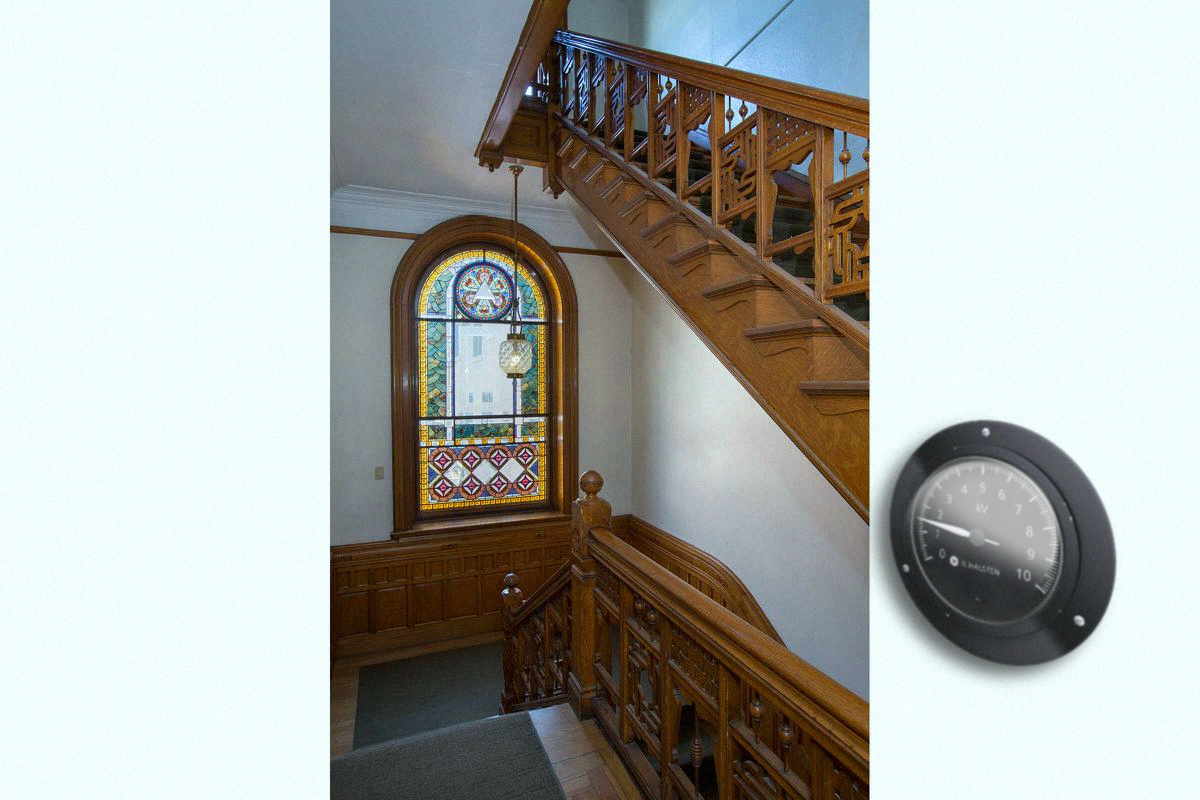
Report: 1.5kV
